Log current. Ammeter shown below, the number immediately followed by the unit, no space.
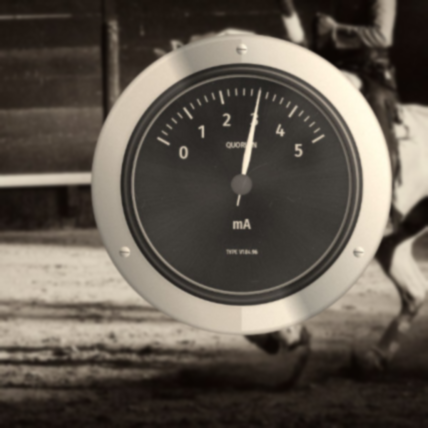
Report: 3mA
